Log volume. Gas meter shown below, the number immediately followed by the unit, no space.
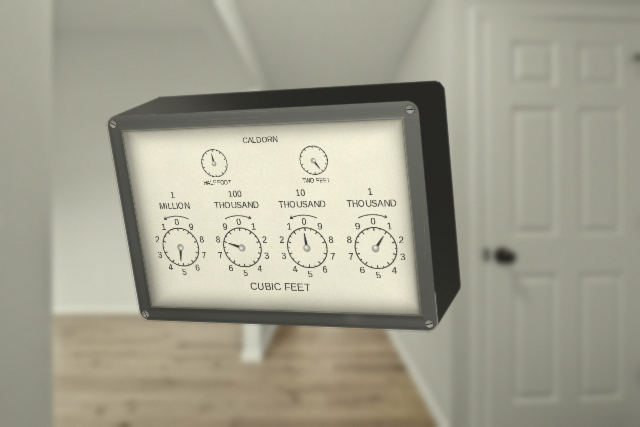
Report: 480100ft³
